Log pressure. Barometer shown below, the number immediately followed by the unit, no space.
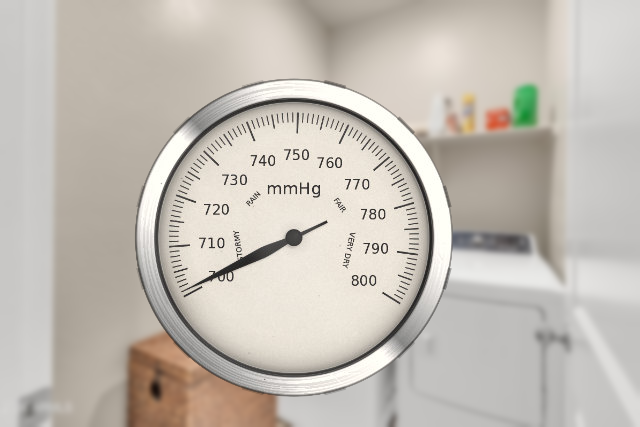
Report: 701mmHg
